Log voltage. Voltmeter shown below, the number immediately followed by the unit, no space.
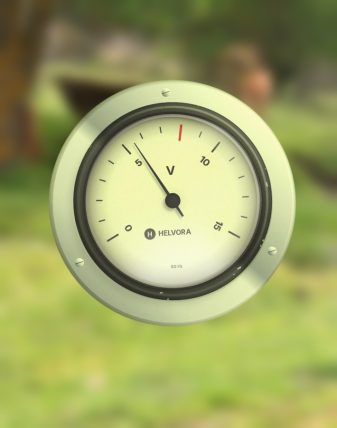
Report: 5.5V
